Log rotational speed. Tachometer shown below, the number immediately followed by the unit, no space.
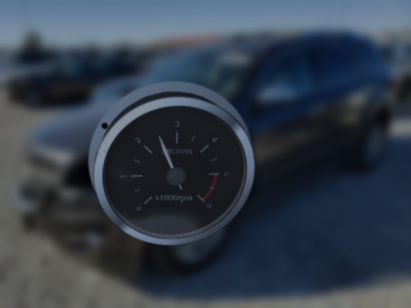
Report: 2500rpm
